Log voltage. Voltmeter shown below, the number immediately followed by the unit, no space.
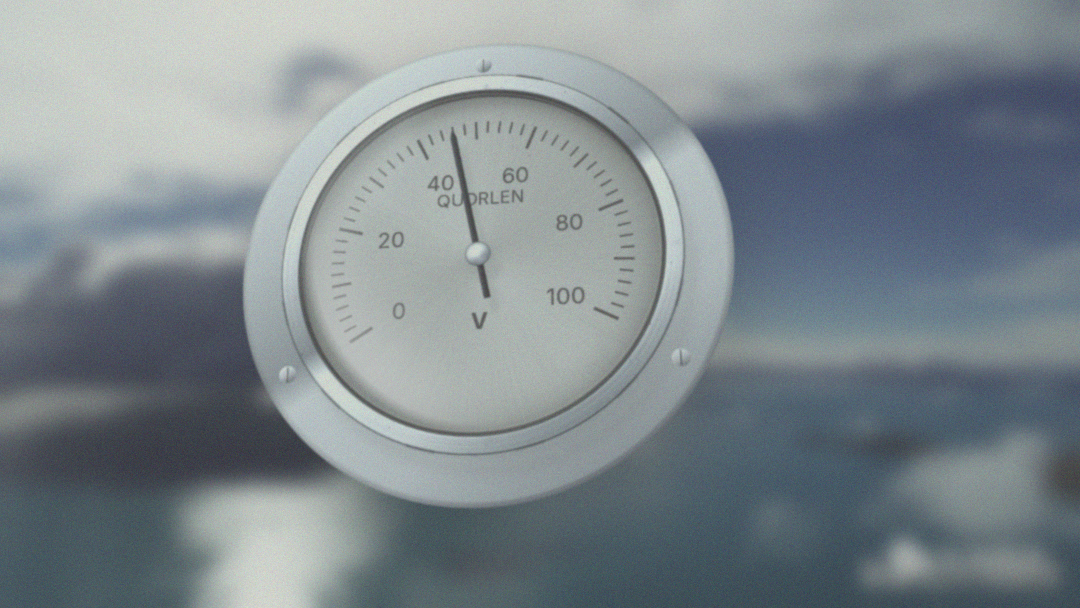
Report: 46V
